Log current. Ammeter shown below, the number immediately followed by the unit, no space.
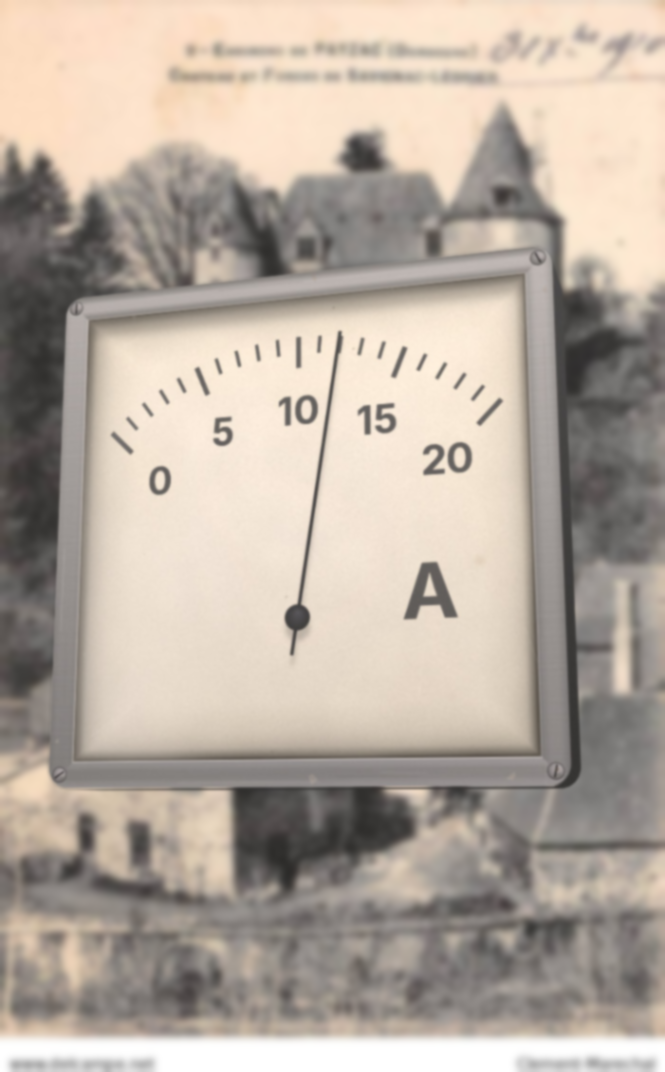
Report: 12A
